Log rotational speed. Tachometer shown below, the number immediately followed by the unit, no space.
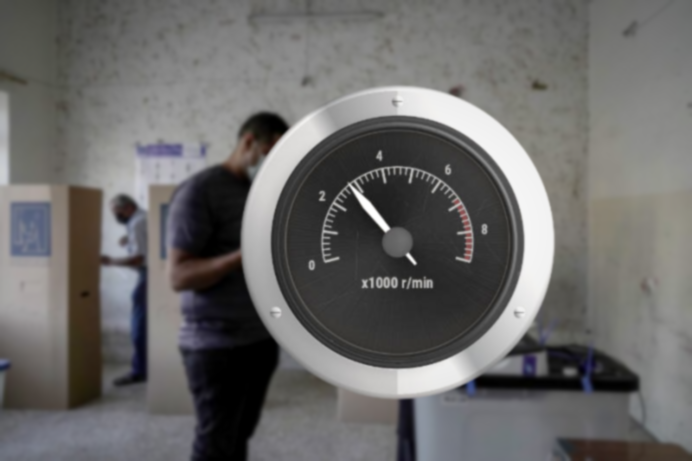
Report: 2800rpm
